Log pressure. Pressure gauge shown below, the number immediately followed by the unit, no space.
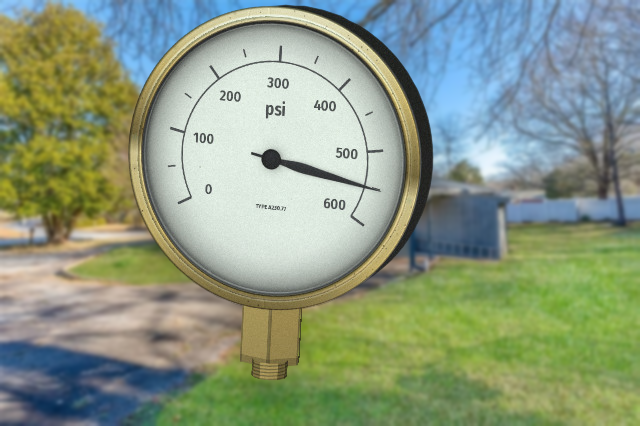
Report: 550psi
